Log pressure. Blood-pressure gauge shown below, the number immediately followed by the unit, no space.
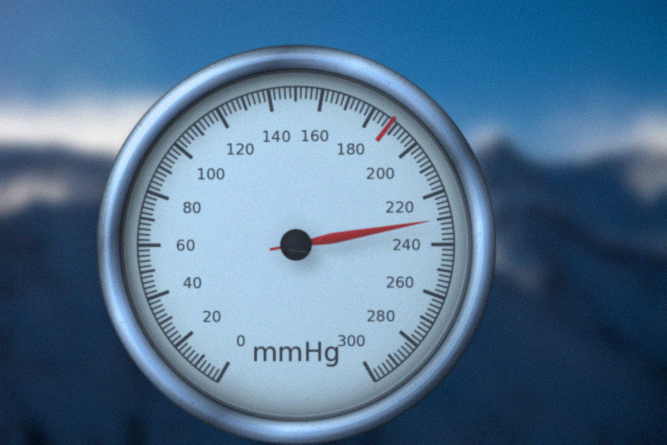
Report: 230mmHg
